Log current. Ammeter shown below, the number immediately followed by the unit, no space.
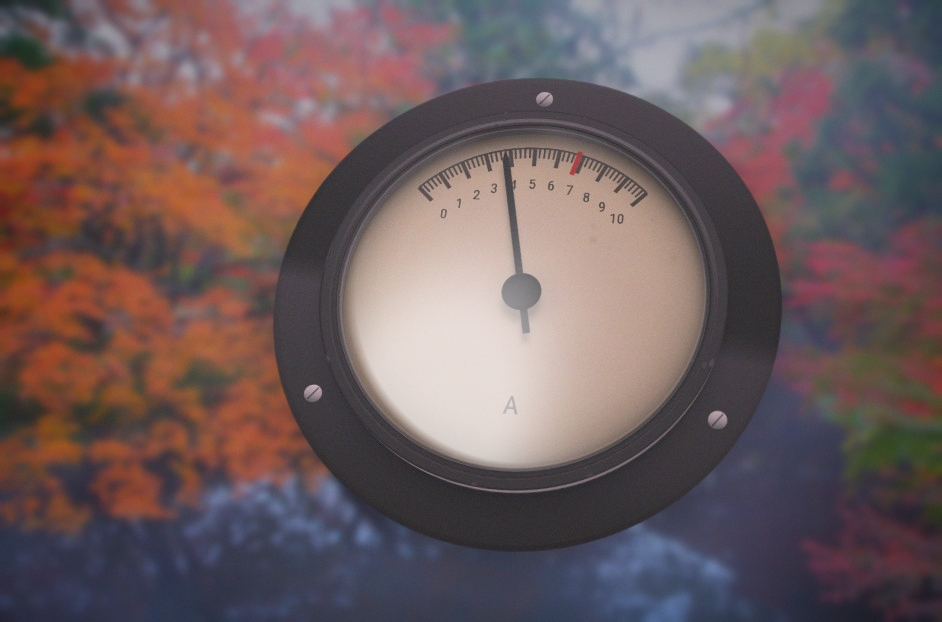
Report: 3.8A
